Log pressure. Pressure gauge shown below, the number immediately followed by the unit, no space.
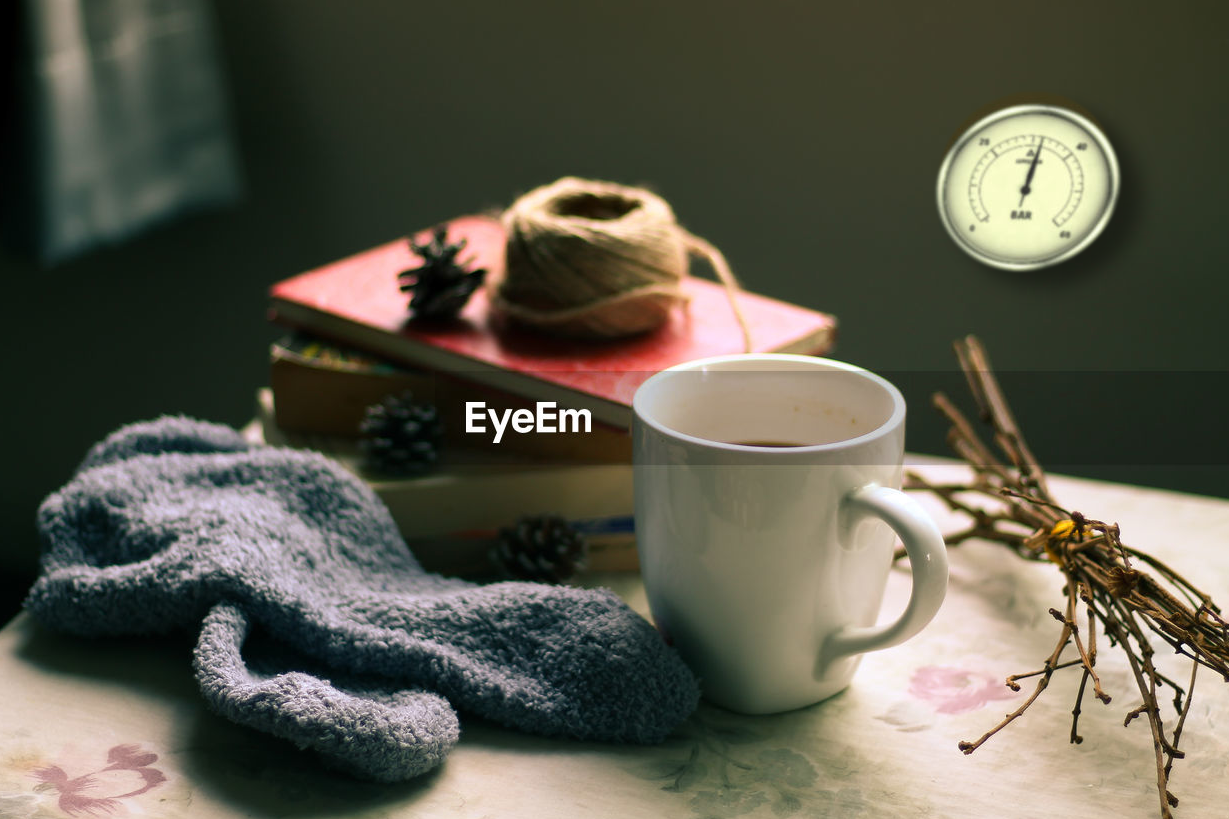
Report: 32bar
